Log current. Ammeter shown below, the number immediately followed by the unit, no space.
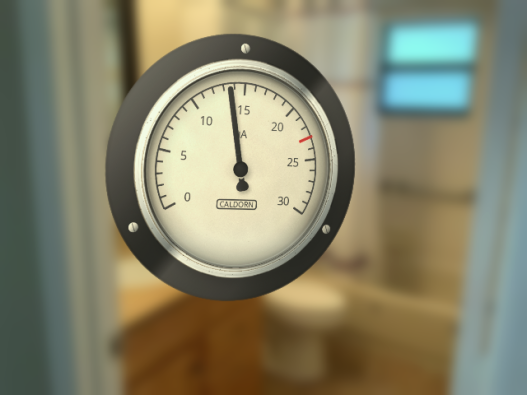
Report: 13.5µA
